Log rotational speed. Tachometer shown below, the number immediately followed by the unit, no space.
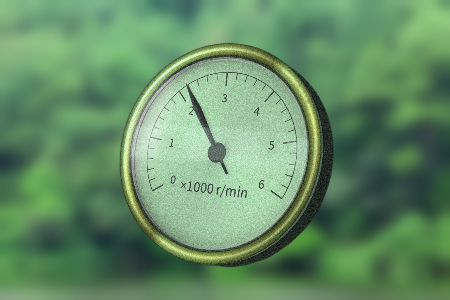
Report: 2200rpm
